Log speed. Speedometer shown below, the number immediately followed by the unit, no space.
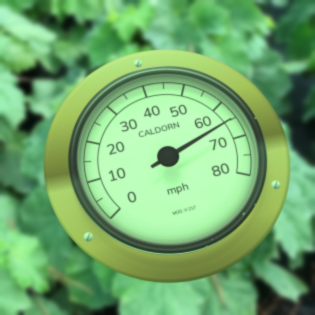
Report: 65mph
